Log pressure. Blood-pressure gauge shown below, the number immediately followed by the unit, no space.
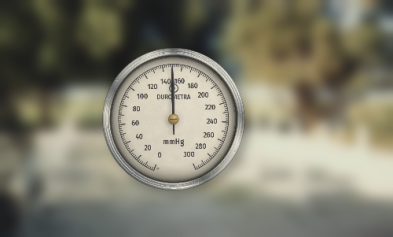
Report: 150mmHg
